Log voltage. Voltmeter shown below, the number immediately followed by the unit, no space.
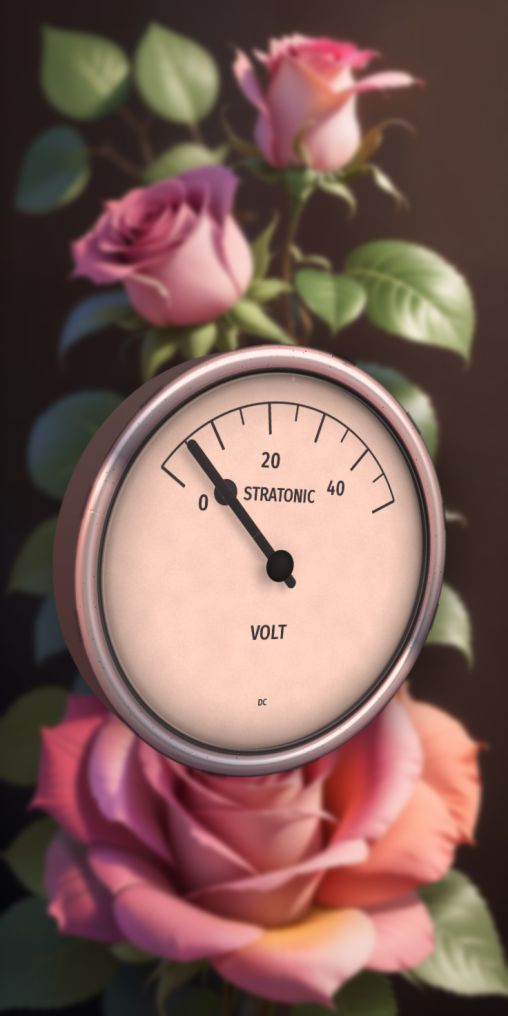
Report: 5V
